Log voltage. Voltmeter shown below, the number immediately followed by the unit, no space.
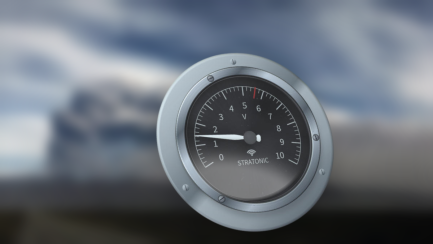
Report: 1.4V
